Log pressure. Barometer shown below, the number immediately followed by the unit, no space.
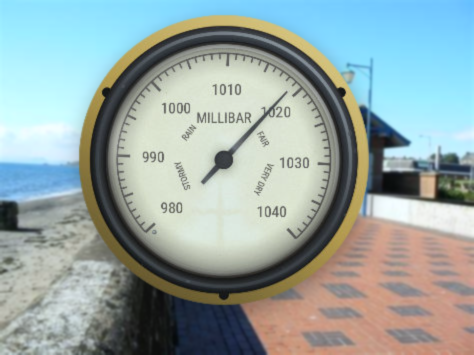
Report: 1019mbar
